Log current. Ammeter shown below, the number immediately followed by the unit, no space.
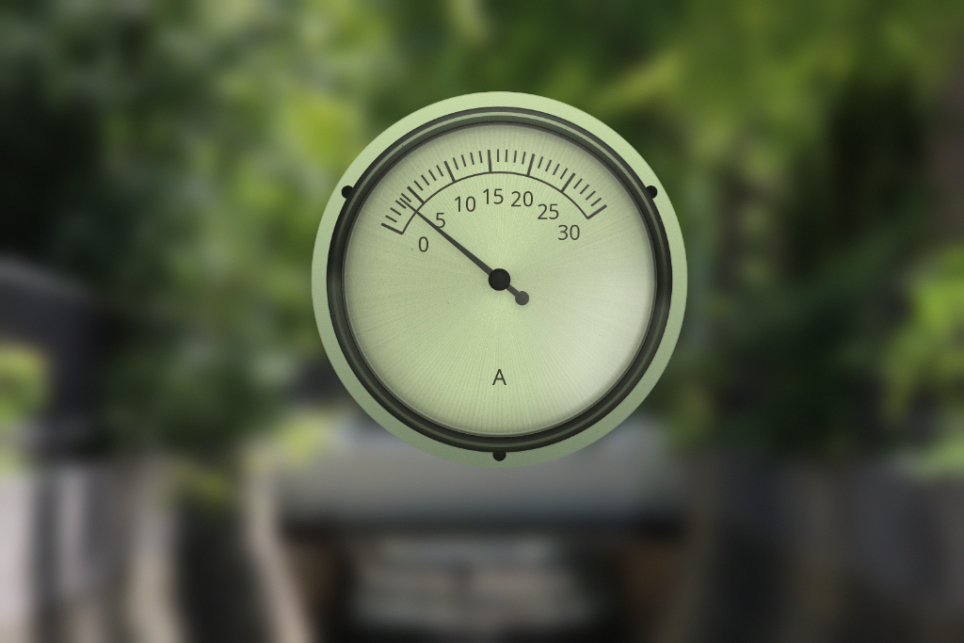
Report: 3.5A
